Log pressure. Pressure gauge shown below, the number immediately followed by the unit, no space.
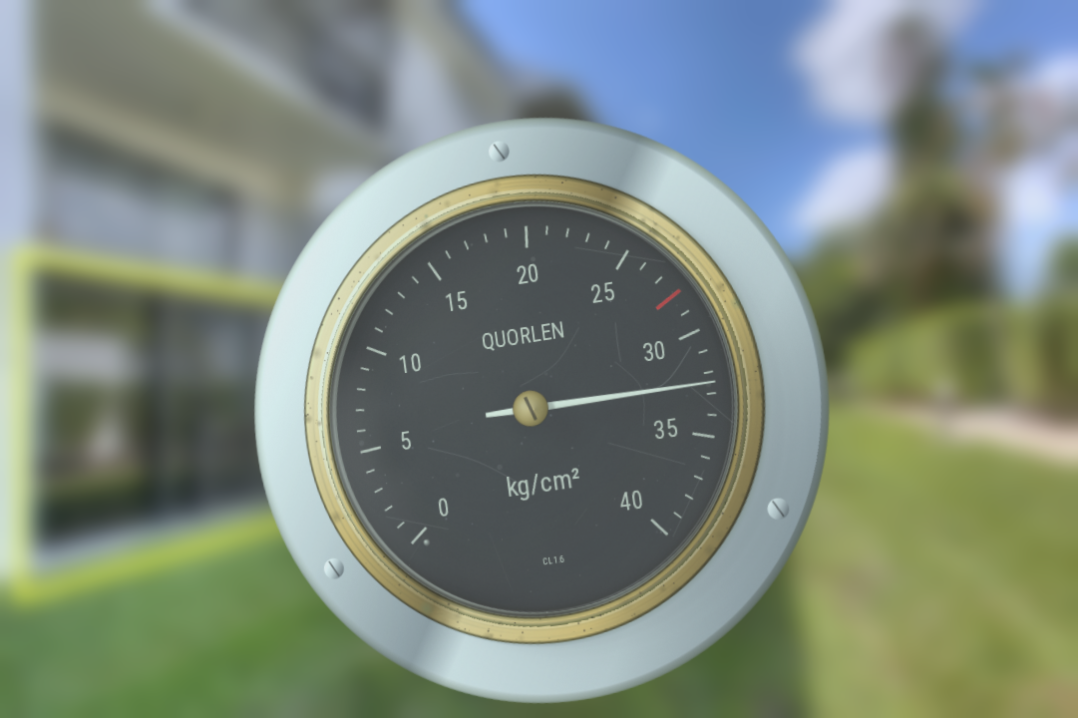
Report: 32.5kg/cm²
